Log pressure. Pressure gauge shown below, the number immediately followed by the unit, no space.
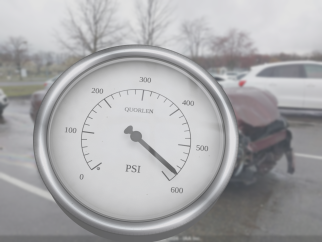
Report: 580psi
